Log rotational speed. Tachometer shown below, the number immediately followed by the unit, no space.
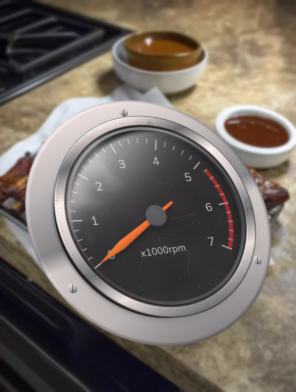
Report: 0rpm
